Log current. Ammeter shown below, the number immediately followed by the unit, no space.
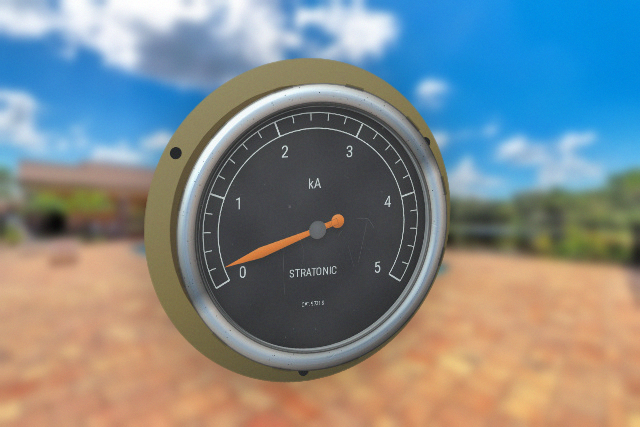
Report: 0.2kA
